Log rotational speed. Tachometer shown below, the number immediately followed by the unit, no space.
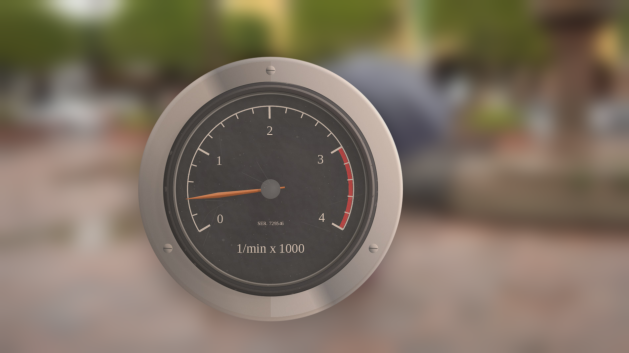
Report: 400rpm
